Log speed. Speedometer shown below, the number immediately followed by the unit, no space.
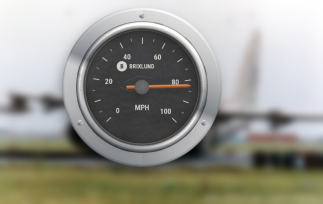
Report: 82.5mph
